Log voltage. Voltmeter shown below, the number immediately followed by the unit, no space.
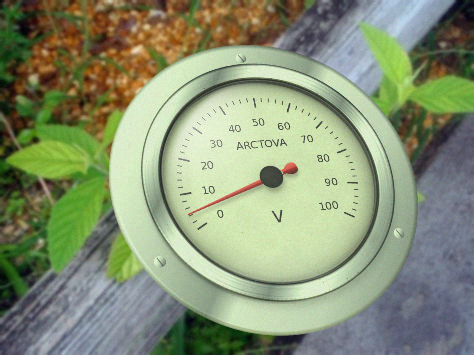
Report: 4V
